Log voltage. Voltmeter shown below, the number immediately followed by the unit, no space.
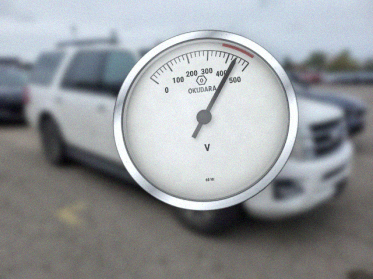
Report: 440V
